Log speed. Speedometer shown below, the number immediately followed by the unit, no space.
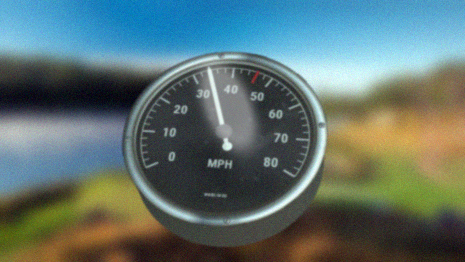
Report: 34mph
